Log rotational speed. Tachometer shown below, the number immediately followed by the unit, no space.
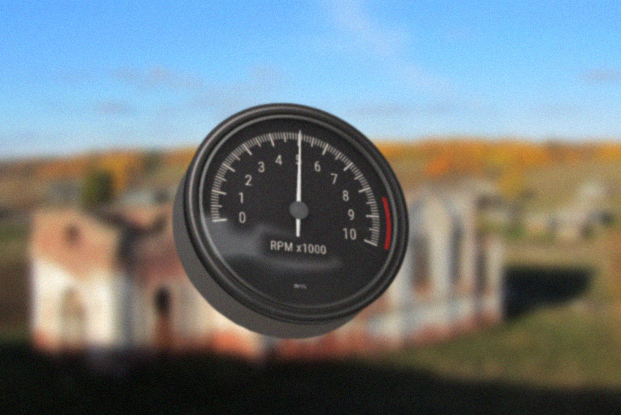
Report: 5000rpm
